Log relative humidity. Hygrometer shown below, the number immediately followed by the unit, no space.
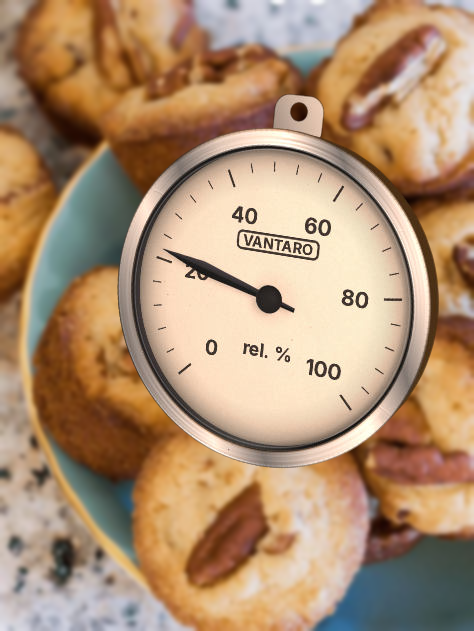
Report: 22%
